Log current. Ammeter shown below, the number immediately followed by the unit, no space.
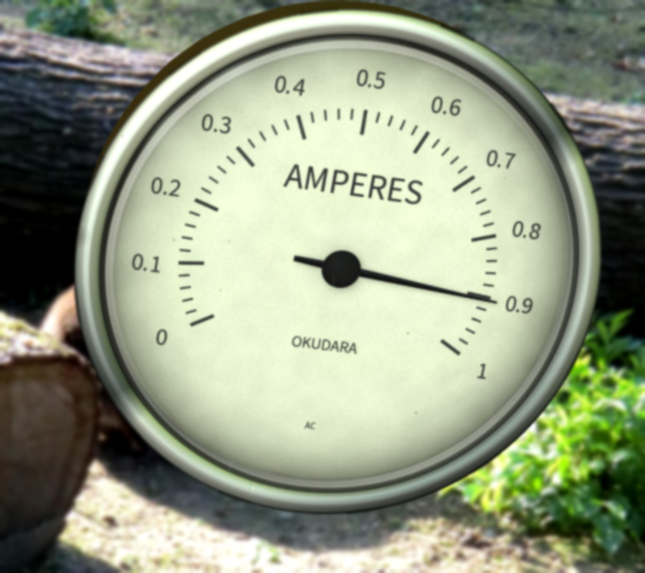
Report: 0.9A
